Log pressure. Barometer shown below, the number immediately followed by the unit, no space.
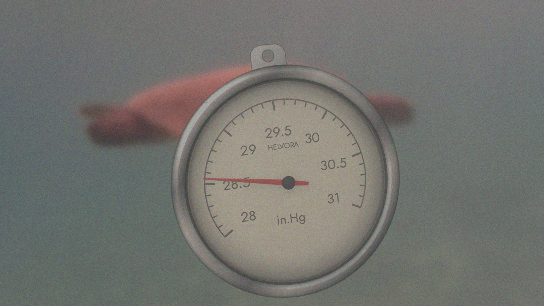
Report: 28.55inHg
